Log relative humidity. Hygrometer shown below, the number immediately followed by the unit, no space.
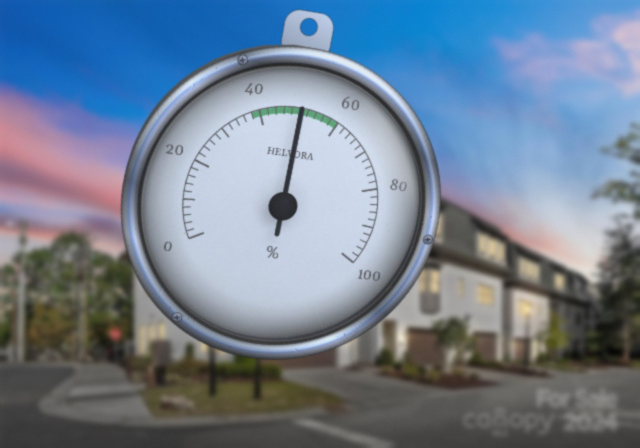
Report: 50%
